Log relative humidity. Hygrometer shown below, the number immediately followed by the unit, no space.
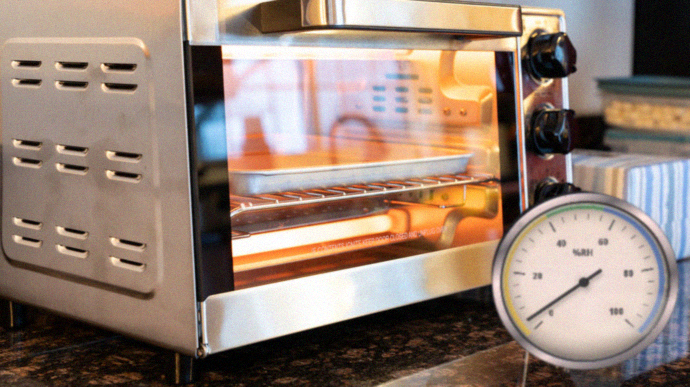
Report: 4%
